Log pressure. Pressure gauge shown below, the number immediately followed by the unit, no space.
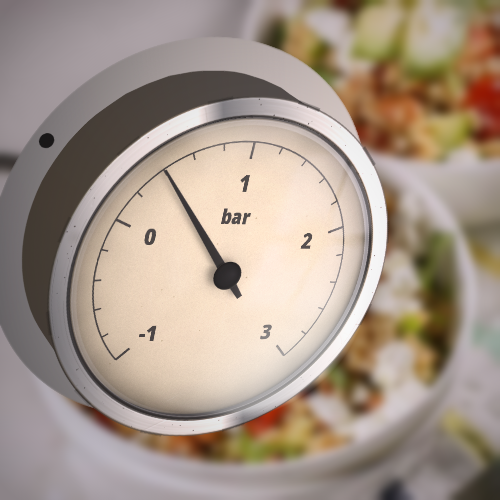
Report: 0.4bar
